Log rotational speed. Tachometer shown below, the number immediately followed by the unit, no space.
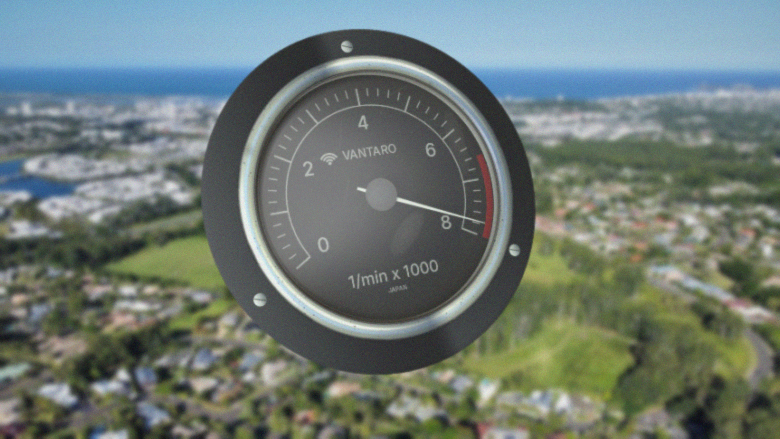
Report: 7800rpm
